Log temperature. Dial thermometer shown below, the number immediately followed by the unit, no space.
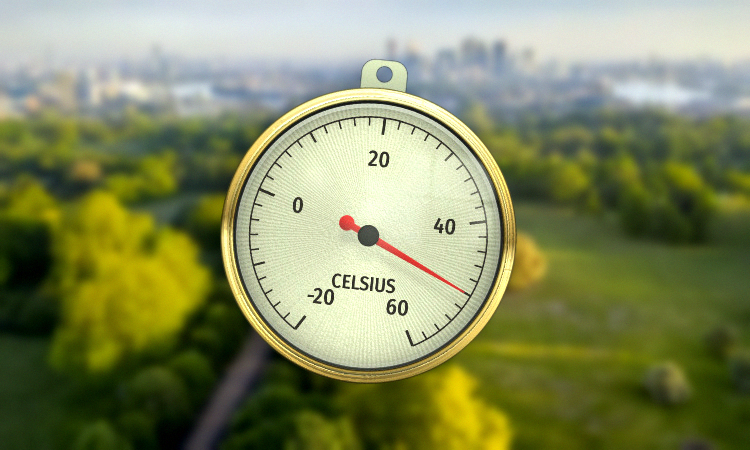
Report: 50°C
